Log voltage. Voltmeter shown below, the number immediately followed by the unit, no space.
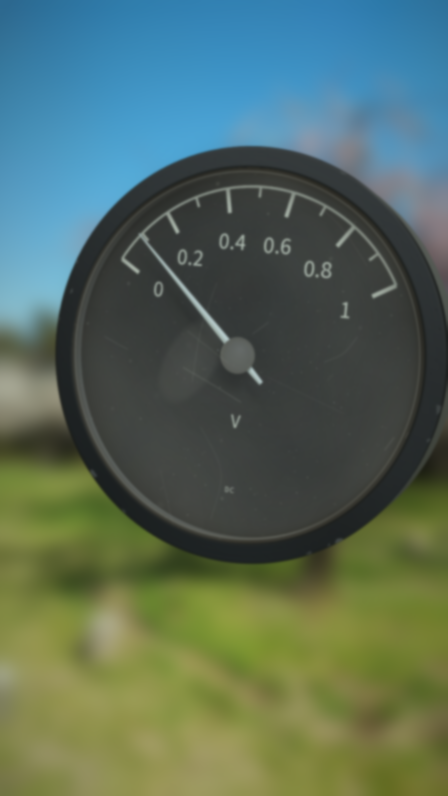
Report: 0.1V
